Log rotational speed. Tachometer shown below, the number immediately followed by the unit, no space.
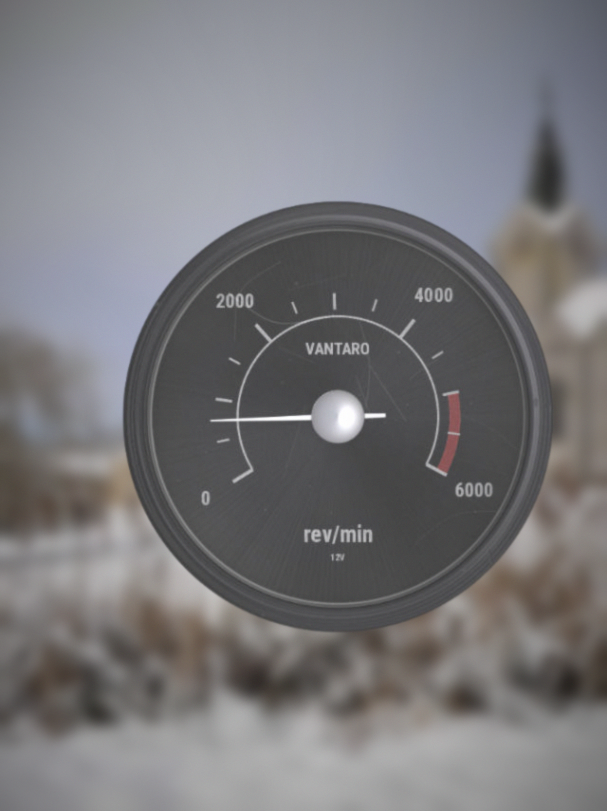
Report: 750rpm
